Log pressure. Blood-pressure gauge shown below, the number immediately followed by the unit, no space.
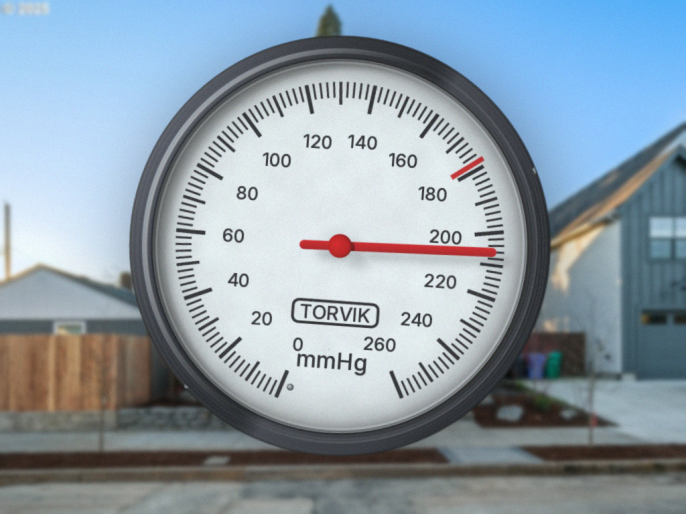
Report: 206mmHg
